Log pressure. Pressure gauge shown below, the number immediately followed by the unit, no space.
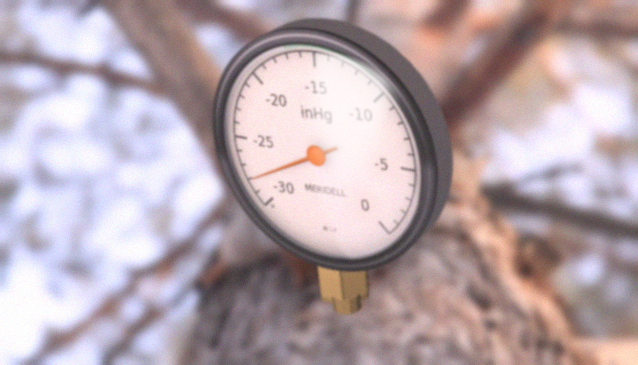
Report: -28inHg
